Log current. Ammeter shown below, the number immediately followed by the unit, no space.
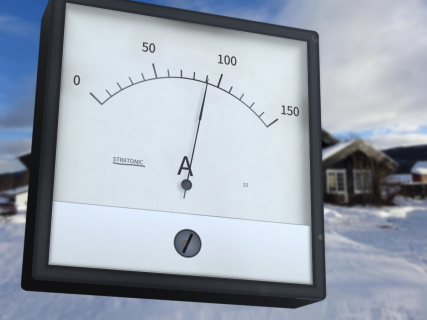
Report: 90A
